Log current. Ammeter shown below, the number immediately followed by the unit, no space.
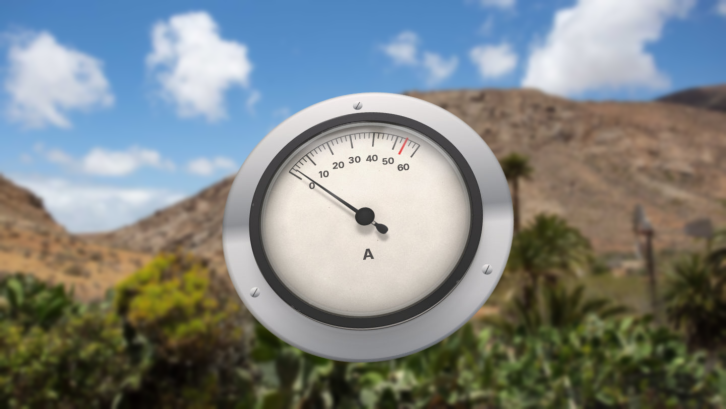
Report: 2A
